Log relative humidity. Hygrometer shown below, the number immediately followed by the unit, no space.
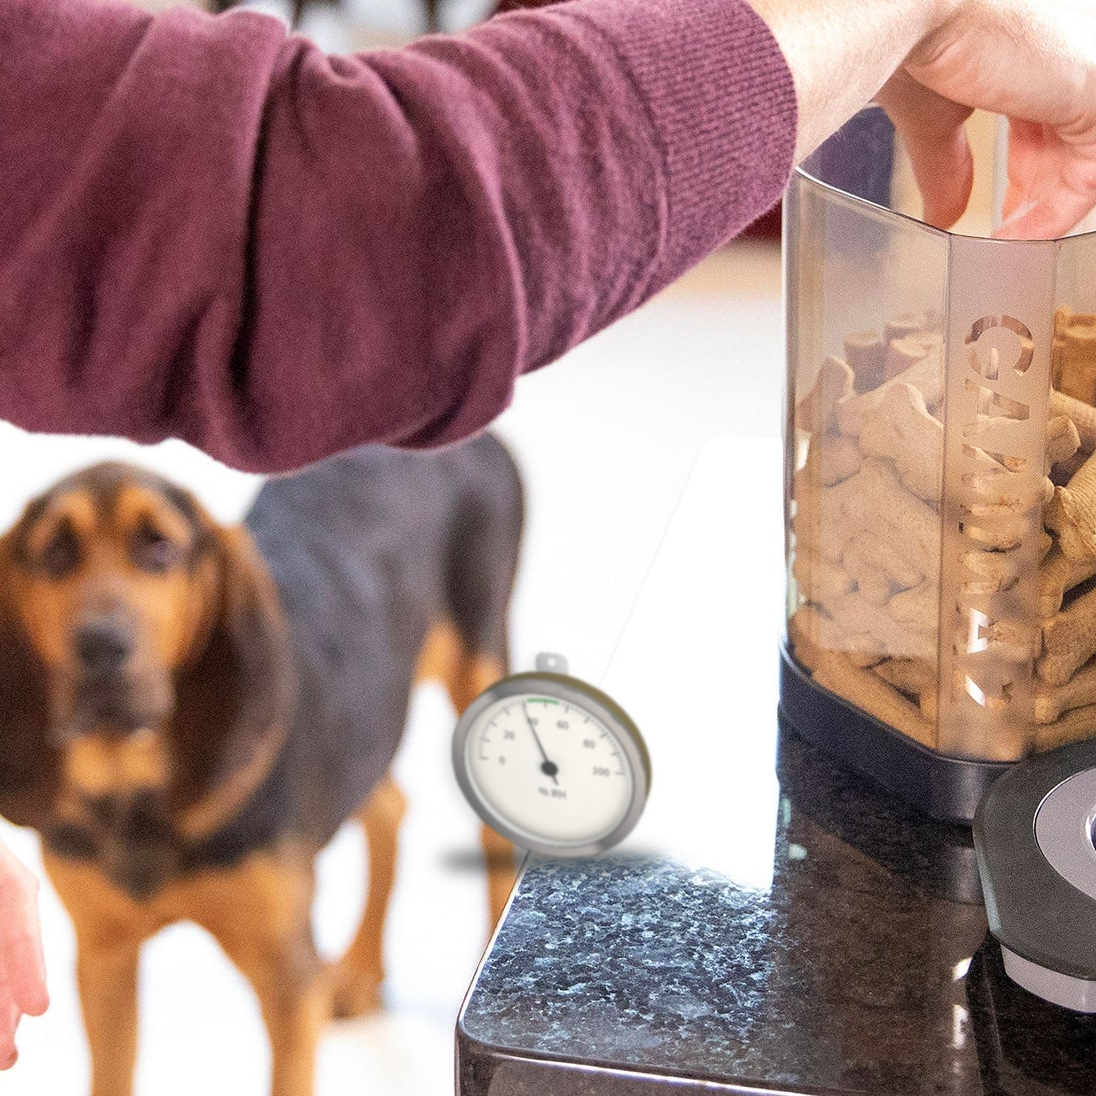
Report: 40%
